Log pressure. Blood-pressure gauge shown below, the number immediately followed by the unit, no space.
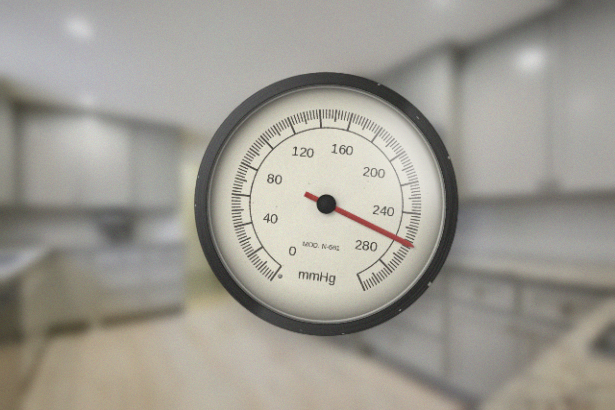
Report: 260mmHg
